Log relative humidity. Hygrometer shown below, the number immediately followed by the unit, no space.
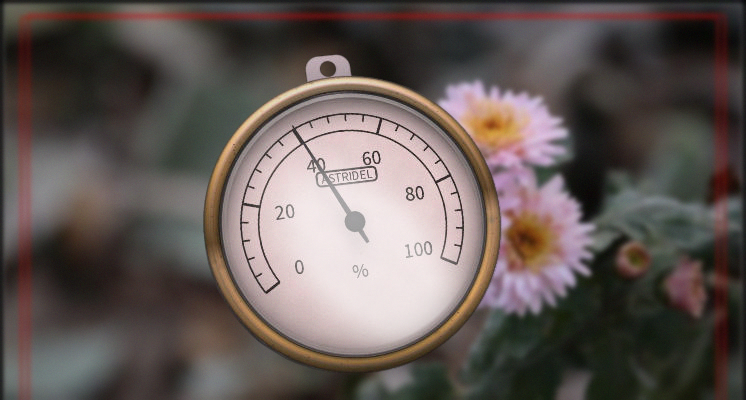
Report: 40%
